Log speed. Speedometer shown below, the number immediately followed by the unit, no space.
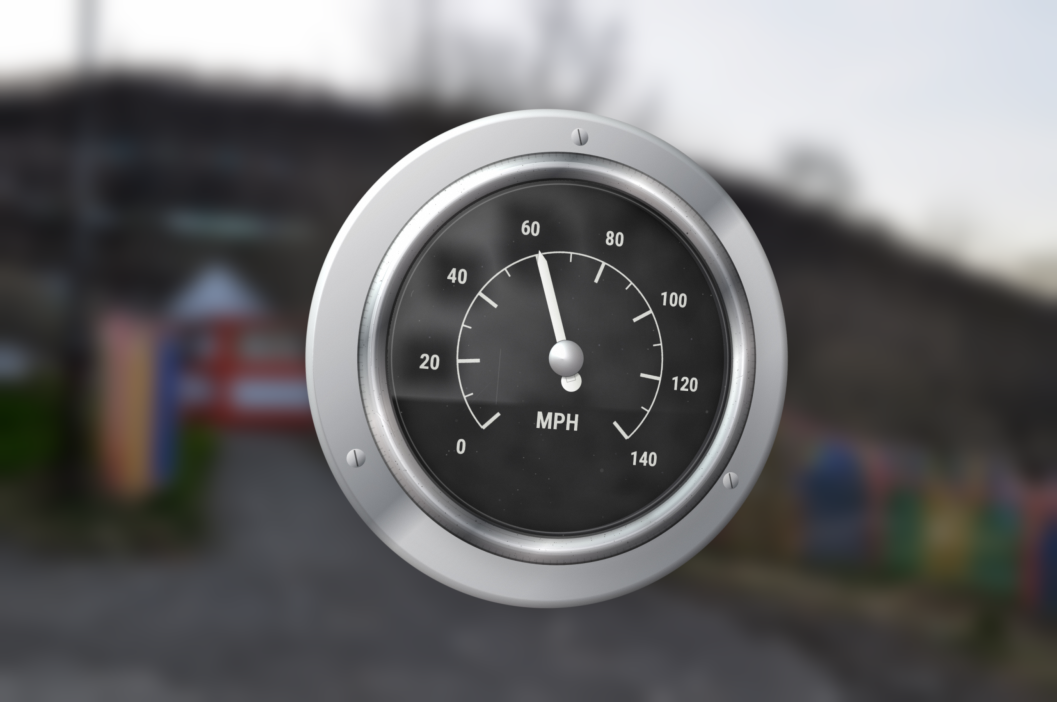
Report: 60mph
